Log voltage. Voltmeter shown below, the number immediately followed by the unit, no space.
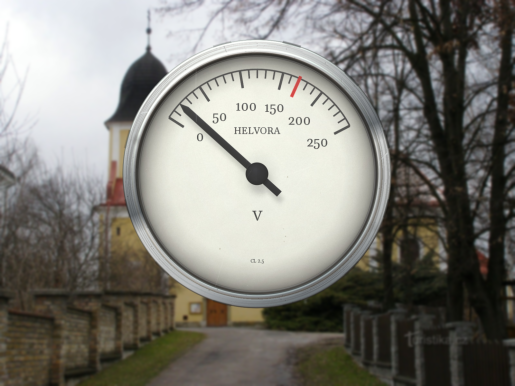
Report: 20V
